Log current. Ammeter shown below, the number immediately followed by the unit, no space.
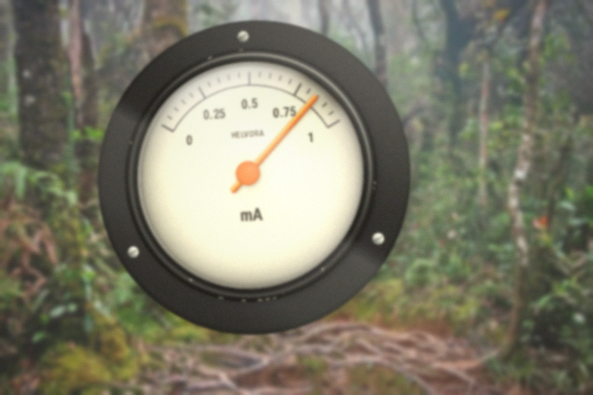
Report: 0.85mA
